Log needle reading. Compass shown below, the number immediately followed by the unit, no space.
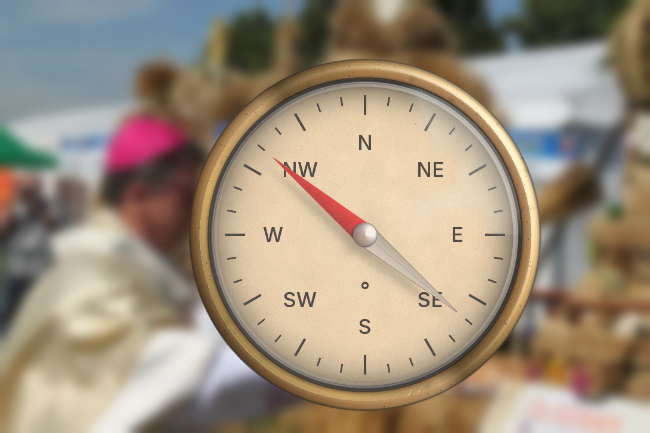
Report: 310°
